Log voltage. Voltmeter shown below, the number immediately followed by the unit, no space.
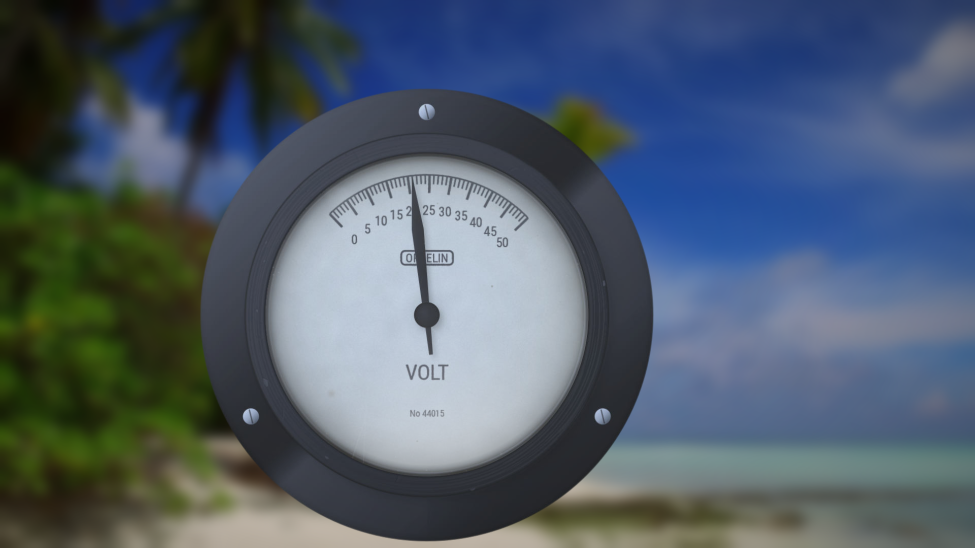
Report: 21V
